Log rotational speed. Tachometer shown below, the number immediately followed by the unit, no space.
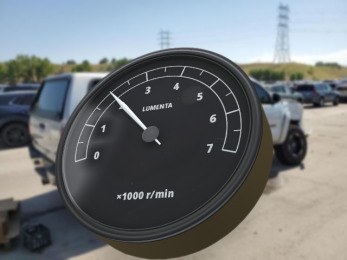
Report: 2000rpm
